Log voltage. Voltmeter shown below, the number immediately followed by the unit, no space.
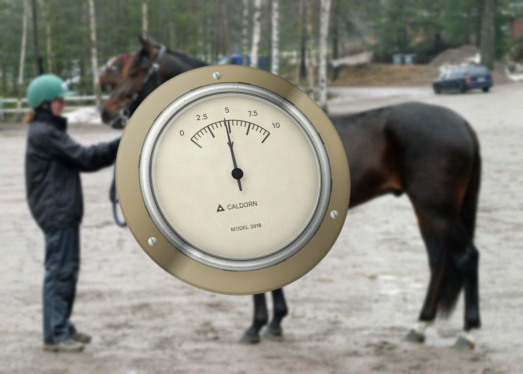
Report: 4.5V
